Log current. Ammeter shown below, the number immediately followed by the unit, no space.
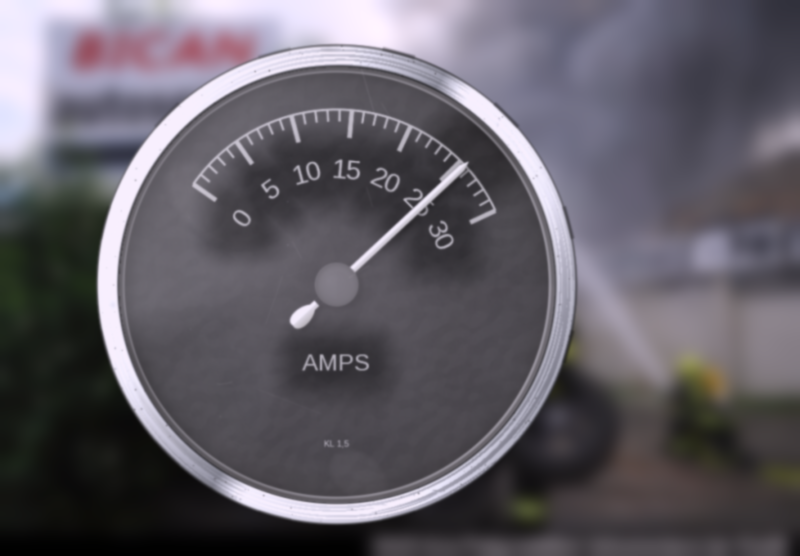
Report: 25.5A
